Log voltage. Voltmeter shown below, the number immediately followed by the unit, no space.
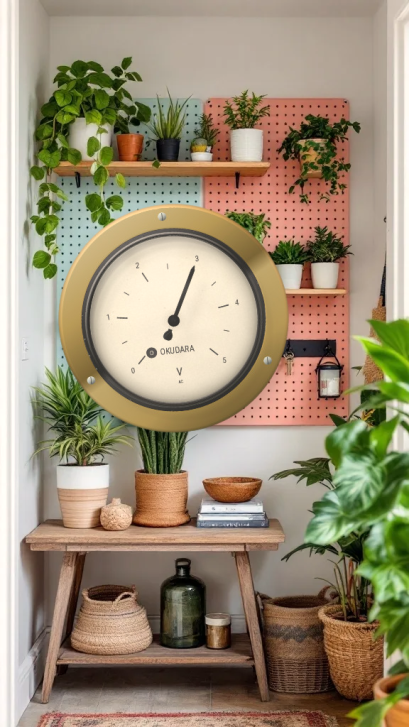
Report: 3V
